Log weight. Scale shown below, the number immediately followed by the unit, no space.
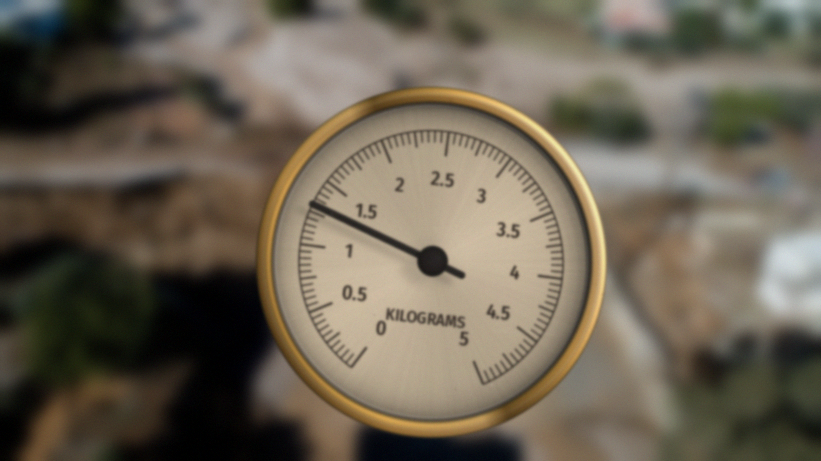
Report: 1.3kg
